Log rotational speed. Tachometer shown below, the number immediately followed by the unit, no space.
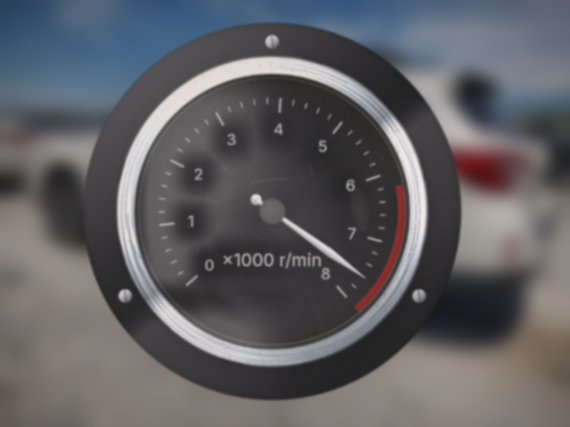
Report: 7600rpm
